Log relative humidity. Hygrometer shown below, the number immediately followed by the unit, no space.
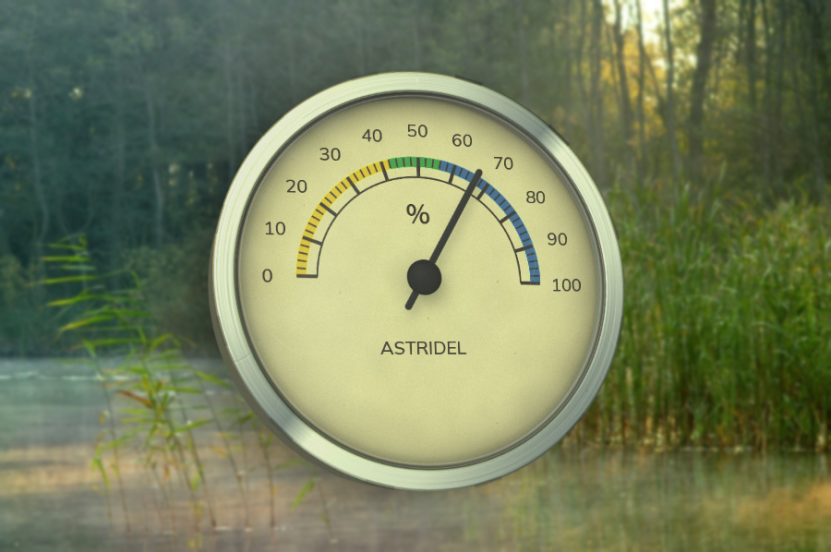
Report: 66%
